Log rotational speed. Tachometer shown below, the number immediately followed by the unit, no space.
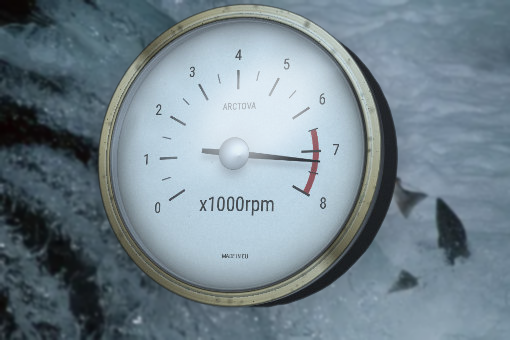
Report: 7250rpm
